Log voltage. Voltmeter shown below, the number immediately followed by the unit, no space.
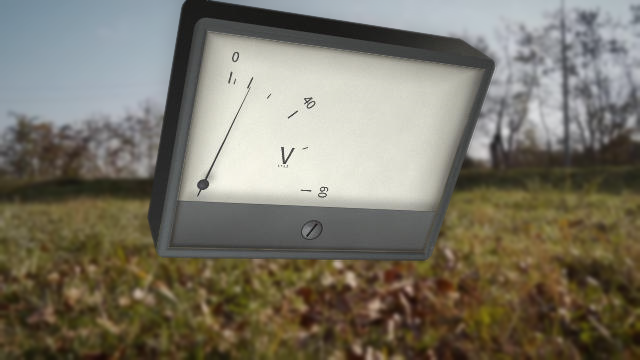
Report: 20V
